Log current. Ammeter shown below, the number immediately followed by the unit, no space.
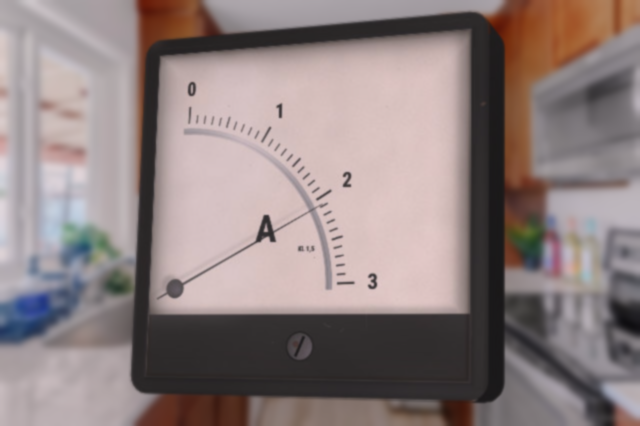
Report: 2.1A
